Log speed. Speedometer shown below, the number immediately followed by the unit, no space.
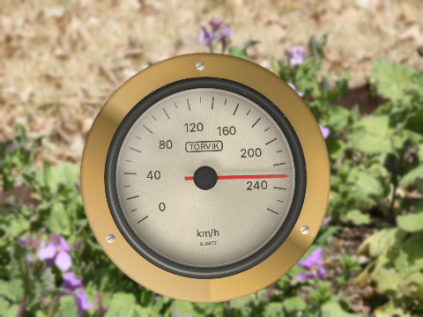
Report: 230km/h
